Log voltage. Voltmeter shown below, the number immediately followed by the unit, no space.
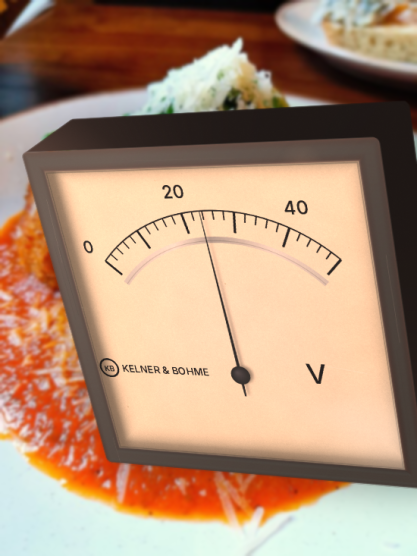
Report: 24V
